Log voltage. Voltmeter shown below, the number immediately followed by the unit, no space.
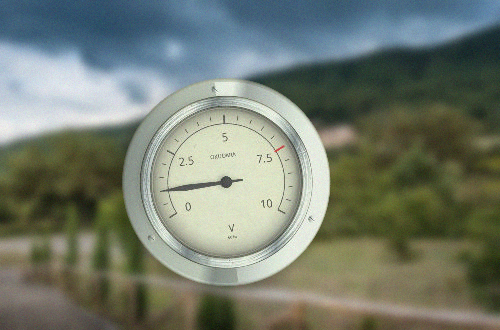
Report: 1V
